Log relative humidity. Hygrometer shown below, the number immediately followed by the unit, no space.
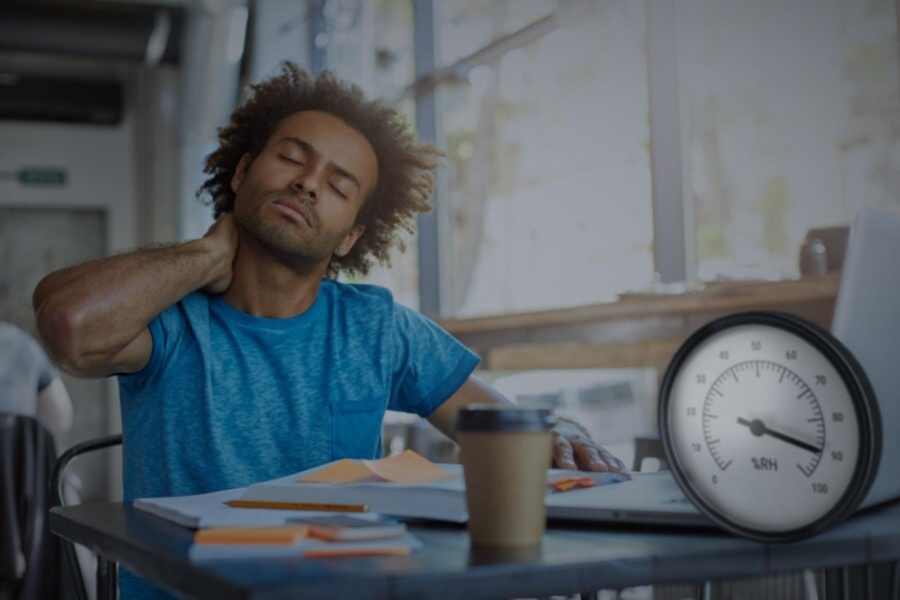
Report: 90%
